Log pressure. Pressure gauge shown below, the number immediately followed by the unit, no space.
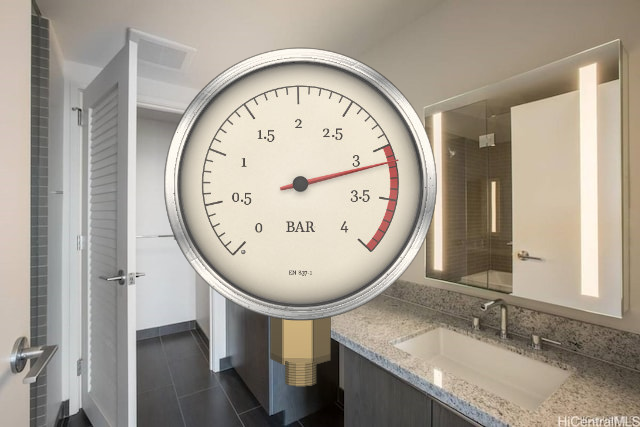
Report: 3.15bar
